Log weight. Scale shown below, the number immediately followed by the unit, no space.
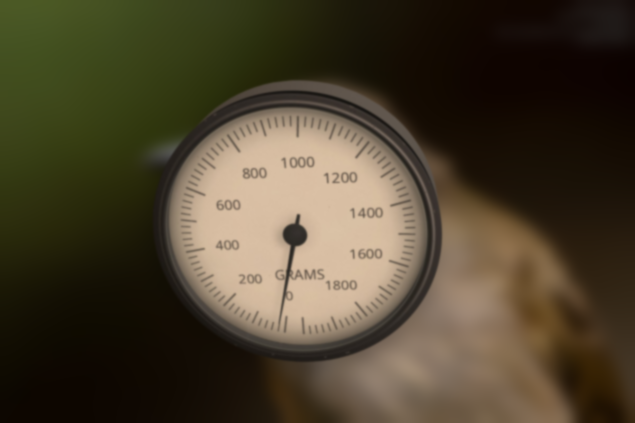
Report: 20g
